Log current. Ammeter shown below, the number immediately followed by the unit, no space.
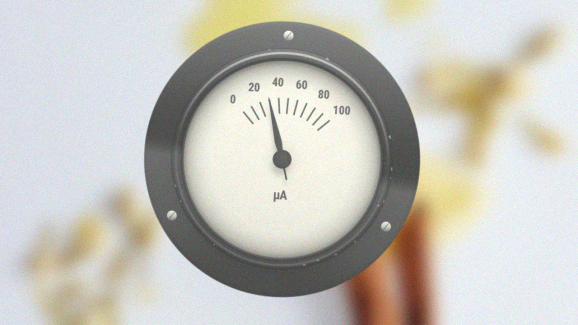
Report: 30µA
